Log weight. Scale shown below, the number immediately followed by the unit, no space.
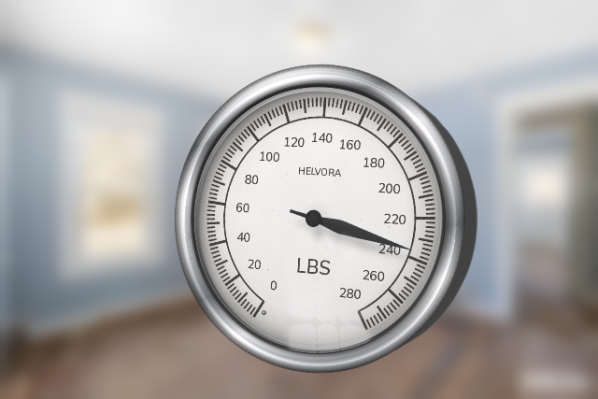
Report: 236lb
